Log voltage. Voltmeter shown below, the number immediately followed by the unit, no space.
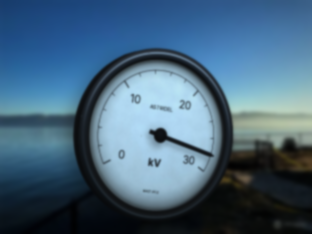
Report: 28kV
